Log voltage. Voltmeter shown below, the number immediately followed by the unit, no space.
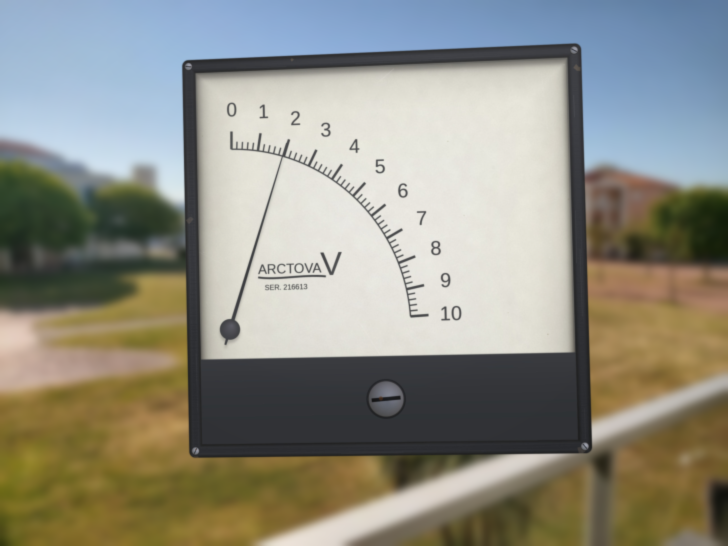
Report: 2V
